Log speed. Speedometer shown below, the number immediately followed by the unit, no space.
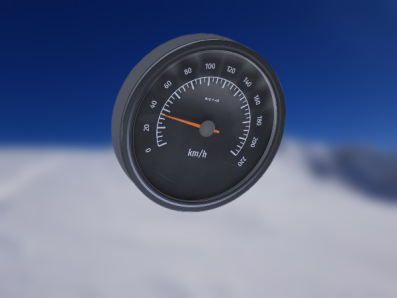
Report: 35km/h
